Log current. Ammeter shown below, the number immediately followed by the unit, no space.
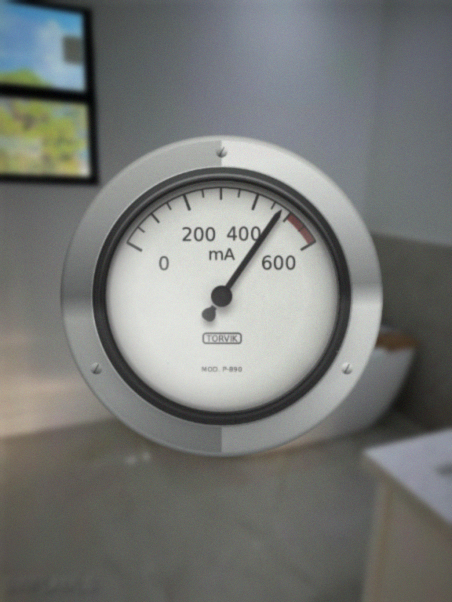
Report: 475mA
